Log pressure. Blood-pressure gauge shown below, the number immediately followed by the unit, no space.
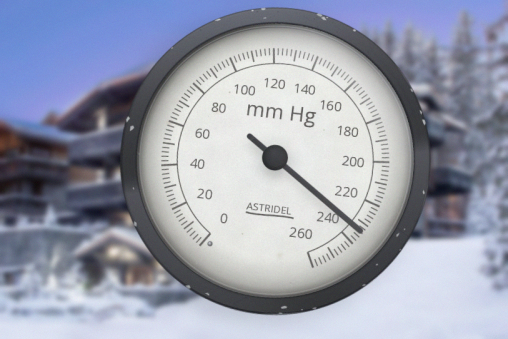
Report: 234mmHg
